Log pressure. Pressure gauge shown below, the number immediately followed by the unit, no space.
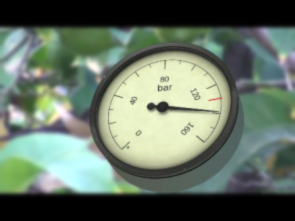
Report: 140bar
